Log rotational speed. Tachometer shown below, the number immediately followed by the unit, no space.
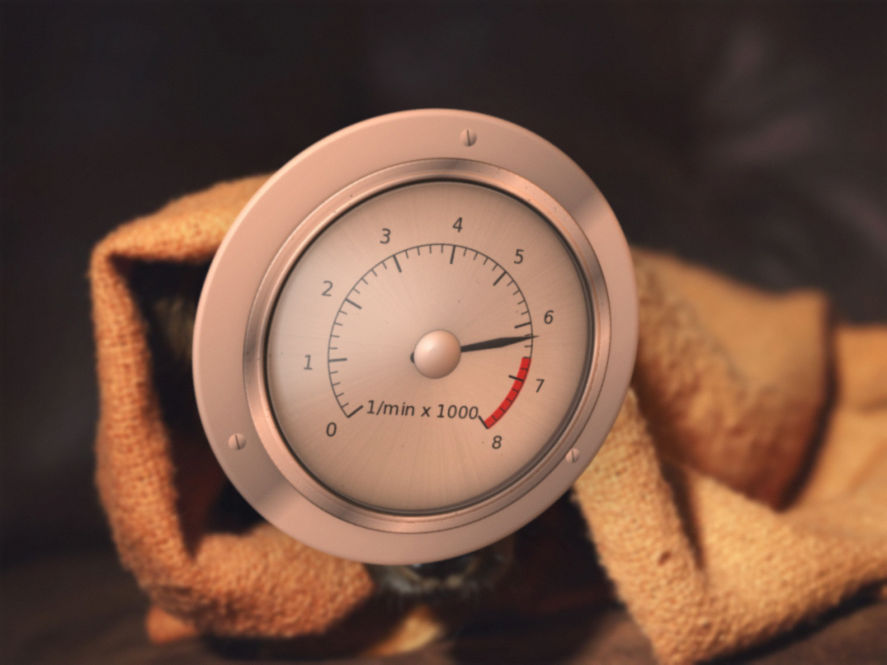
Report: 6200rpm
